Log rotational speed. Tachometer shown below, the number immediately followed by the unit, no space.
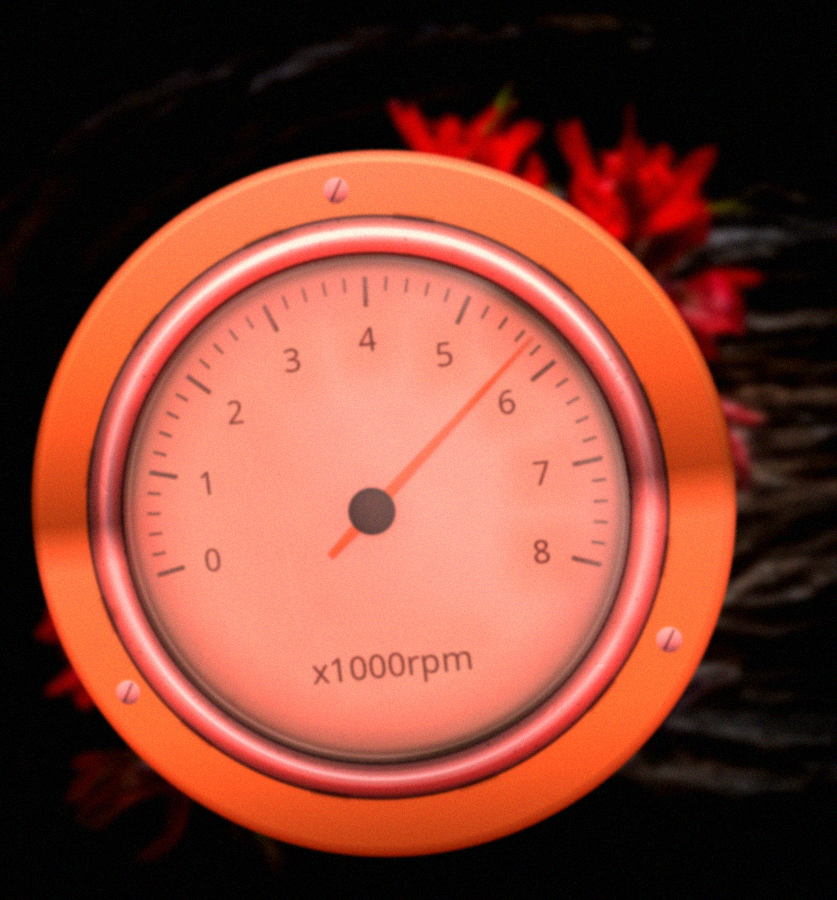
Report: 5700rpm
